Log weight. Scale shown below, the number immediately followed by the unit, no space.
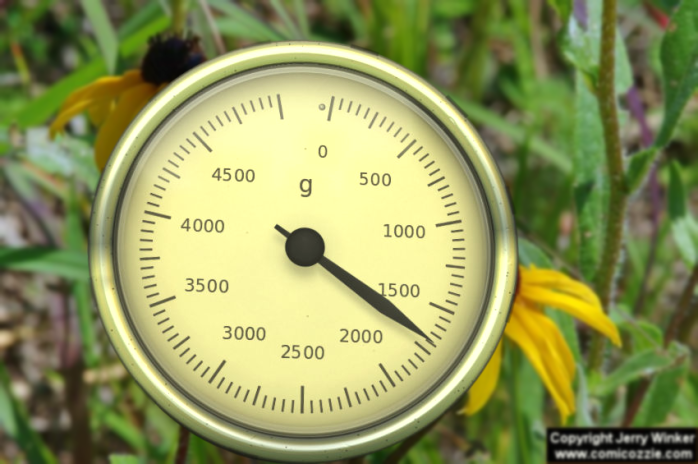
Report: 1700g
